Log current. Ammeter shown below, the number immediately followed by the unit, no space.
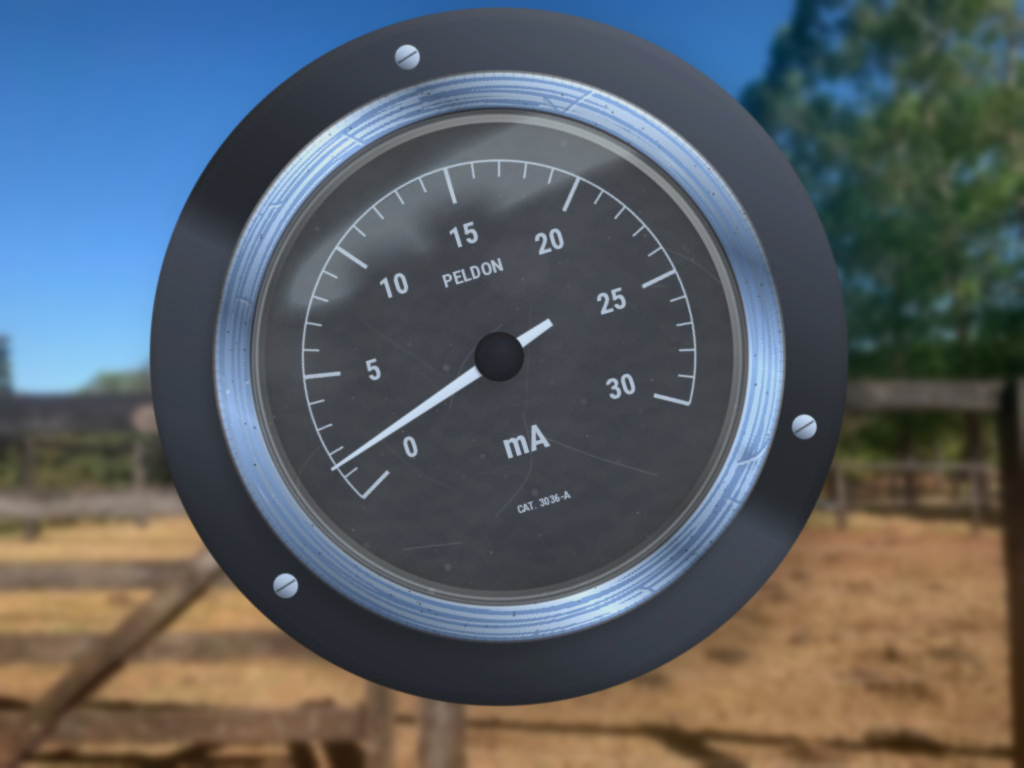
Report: 1.5mA
